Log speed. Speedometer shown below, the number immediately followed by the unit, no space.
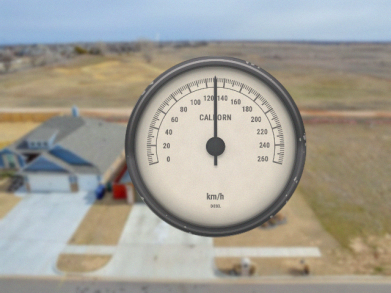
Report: 130km/h
